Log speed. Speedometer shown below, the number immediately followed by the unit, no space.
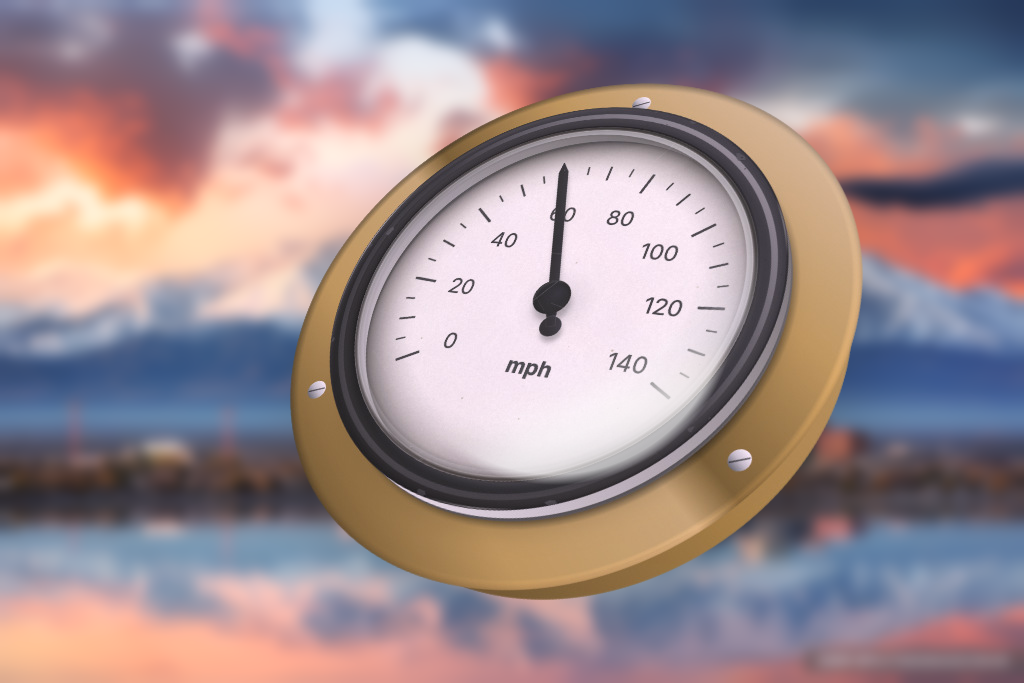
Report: 60mph
